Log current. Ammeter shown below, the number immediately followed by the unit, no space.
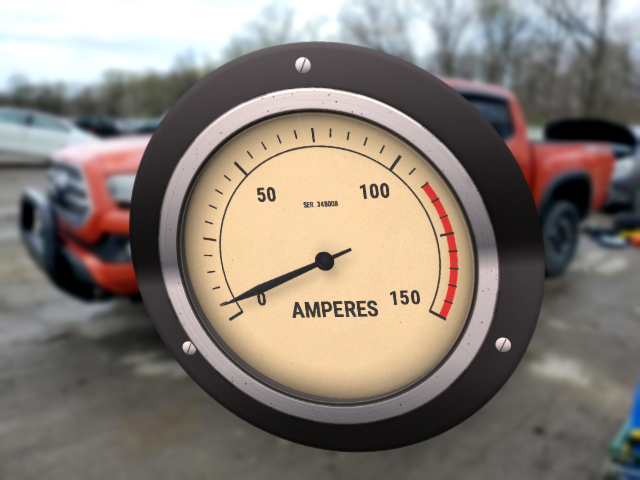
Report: 5A
